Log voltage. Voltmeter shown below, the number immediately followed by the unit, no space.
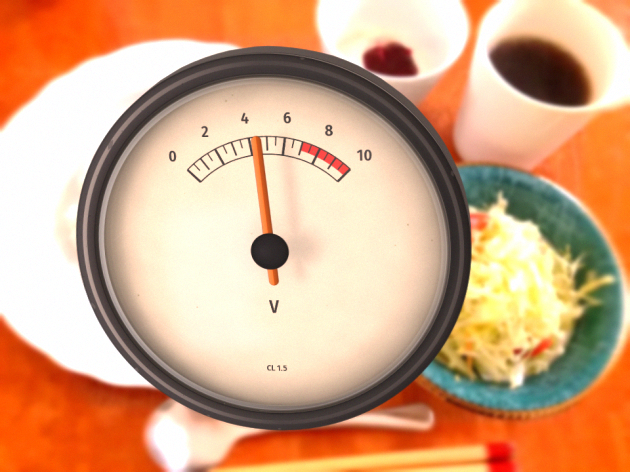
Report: 4.5V
